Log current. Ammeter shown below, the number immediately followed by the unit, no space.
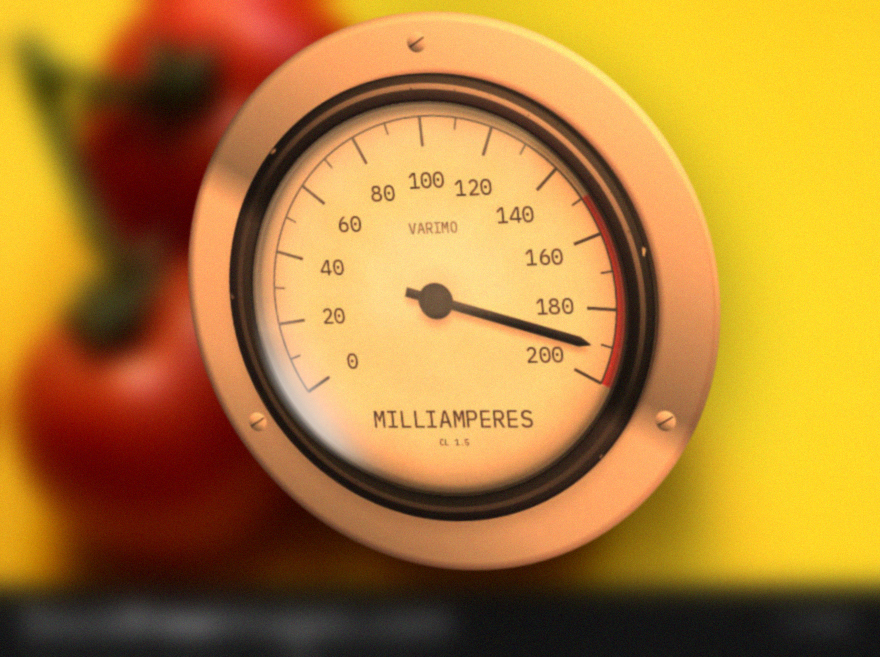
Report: 190mA
